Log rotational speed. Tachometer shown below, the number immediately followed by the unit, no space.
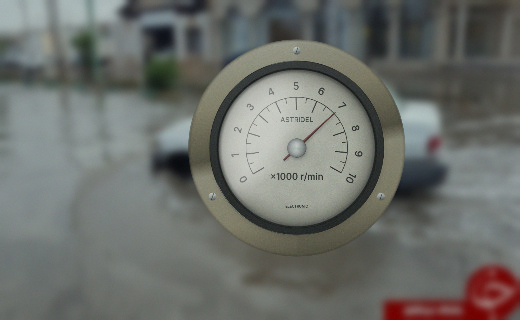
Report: 7000rpm
